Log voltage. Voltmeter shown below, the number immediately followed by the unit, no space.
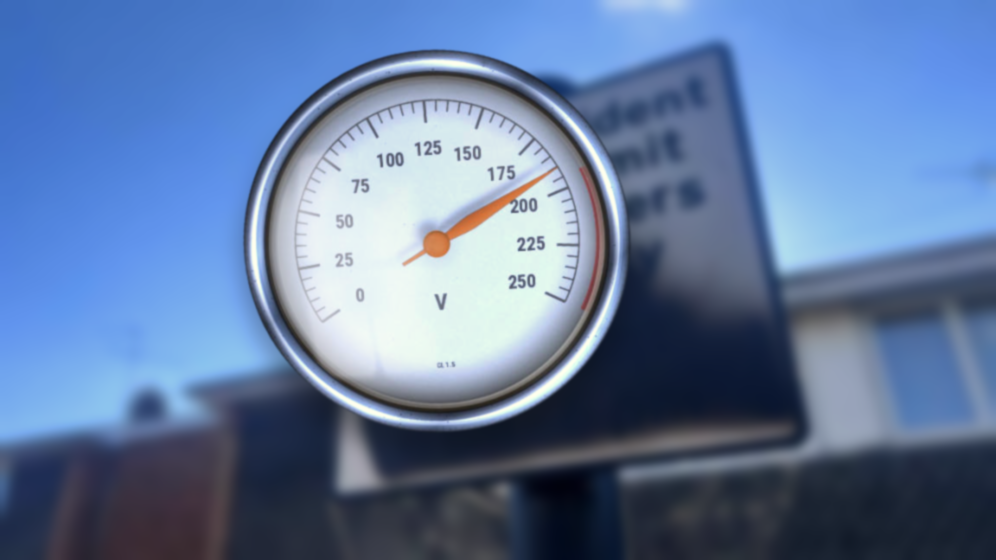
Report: 190V
